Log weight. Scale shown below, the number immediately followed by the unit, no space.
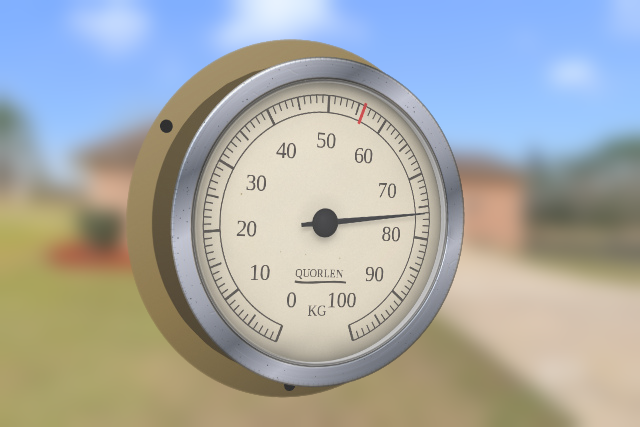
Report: 76kg
